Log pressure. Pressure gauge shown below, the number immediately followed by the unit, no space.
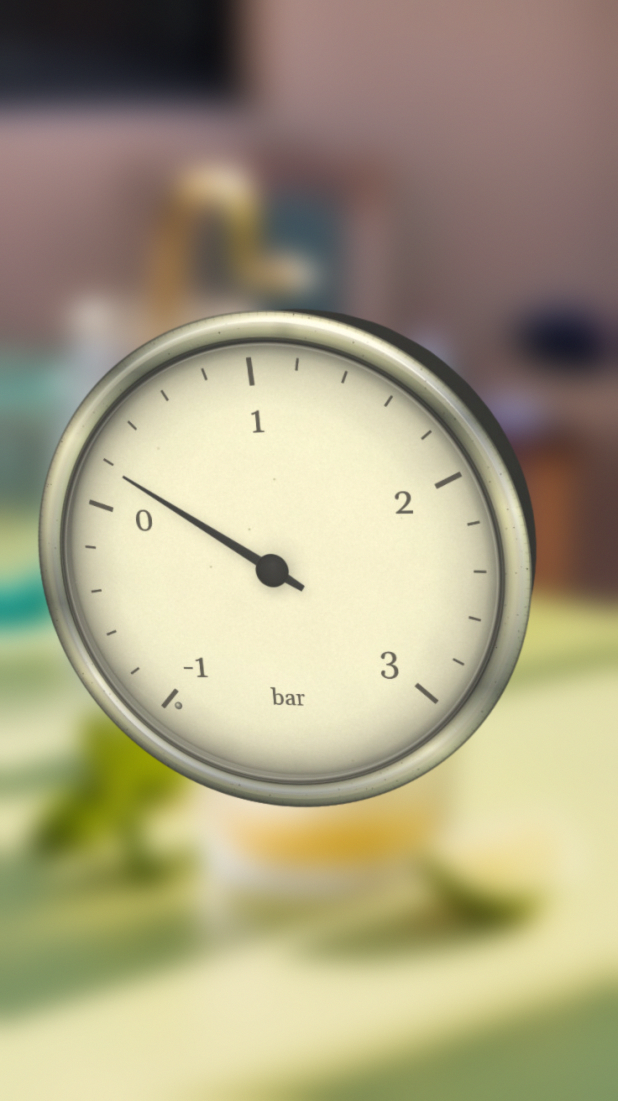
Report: 0.2bar
